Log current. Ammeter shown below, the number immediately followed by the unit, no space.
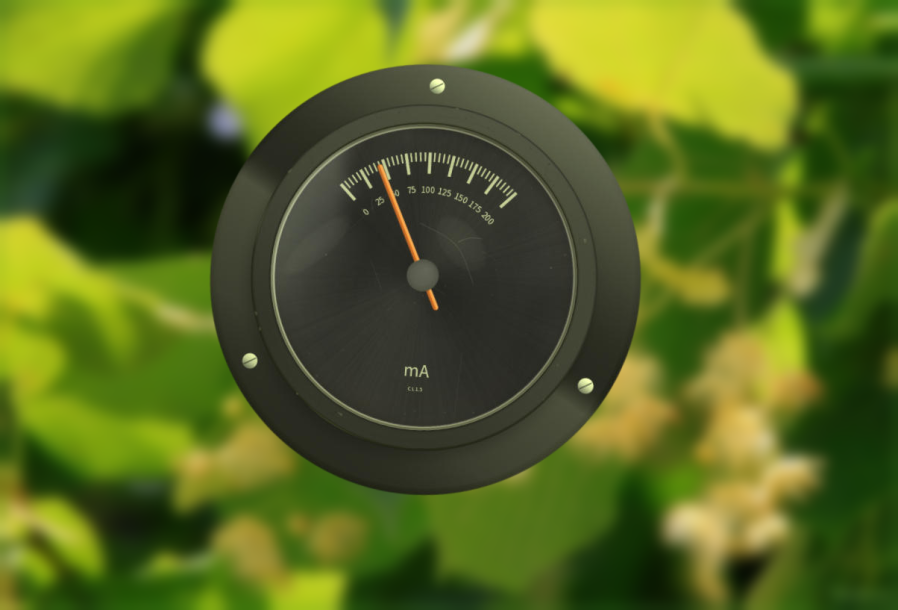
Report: 45mA
